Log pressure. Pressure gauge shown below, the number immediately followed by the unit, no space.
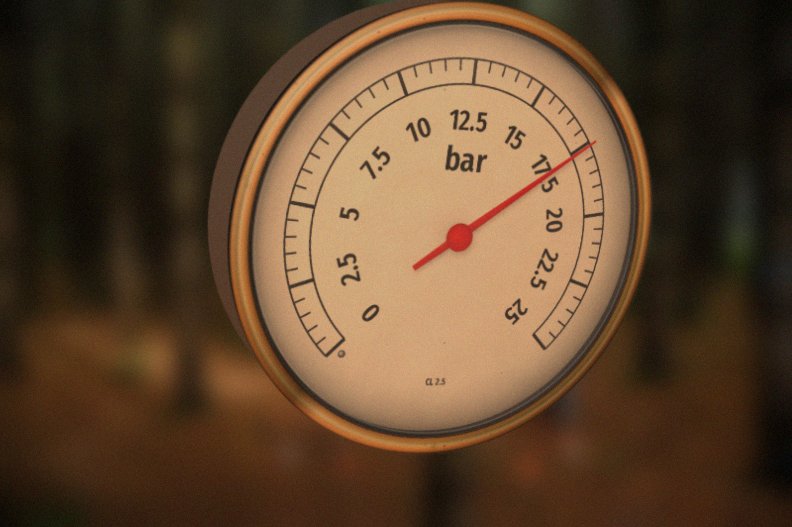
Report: 17.5bar
